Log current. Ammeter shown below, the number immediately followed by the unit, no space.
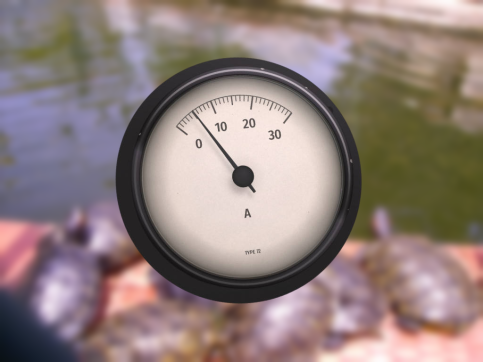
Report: 5A
